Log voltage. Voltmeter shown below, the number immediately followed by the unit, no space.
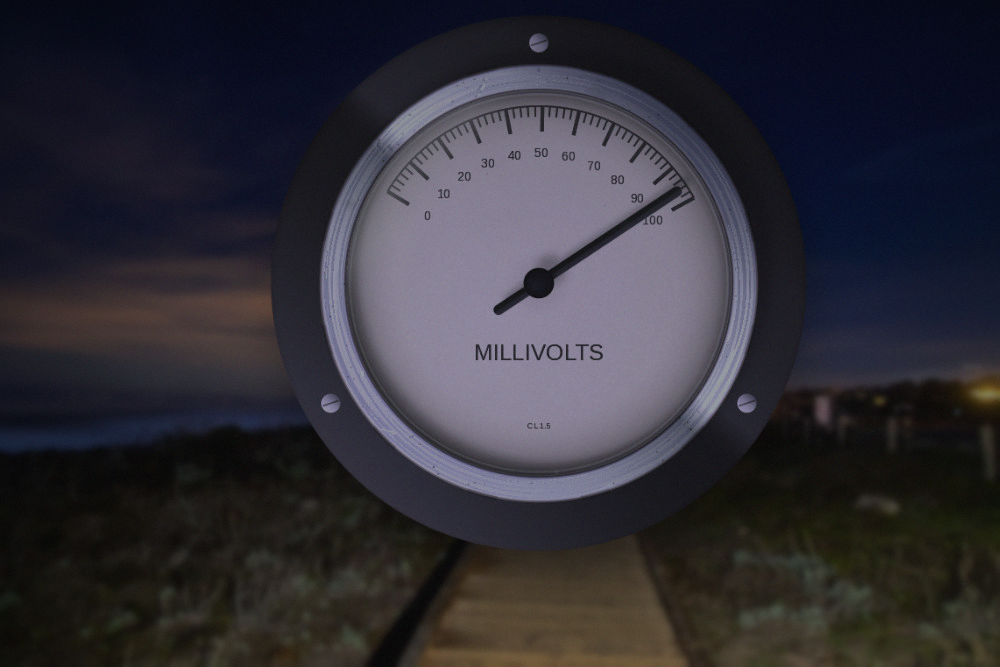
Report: 96mV
